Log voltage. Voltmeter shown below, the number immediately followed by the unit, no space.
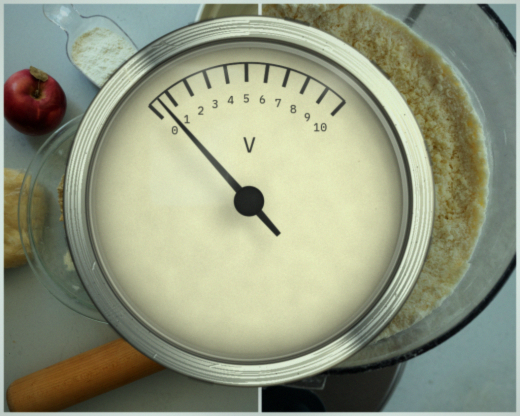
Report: 0.5V
